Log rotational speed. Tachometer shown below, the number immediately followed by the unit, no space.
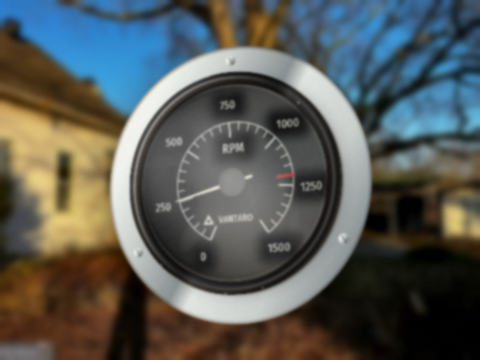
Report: 250rpm
